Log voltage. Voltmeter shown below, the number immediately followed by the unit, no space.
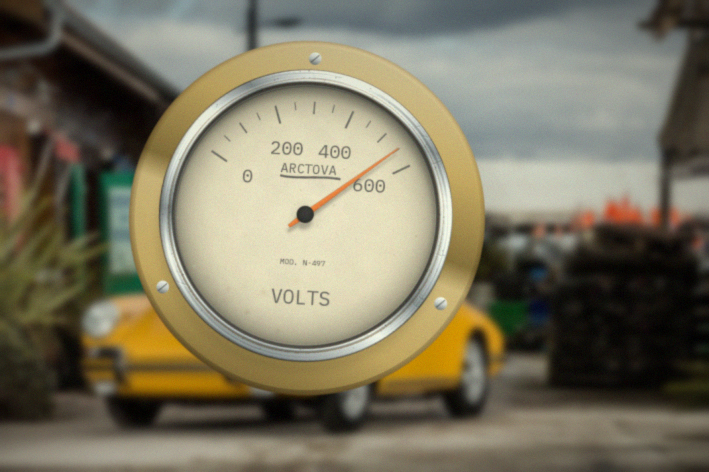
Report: 550V
